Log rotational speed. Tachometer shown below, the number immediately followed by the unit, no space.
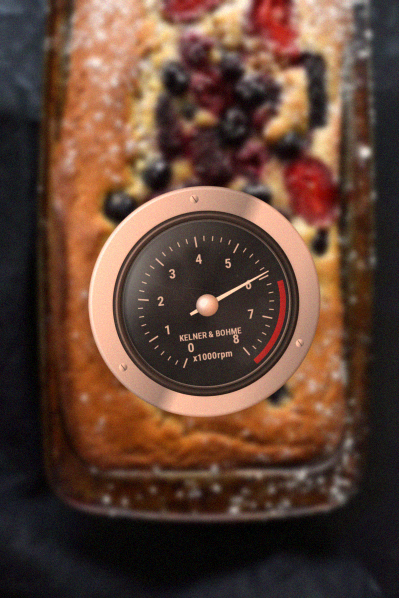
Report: 5900rpm
